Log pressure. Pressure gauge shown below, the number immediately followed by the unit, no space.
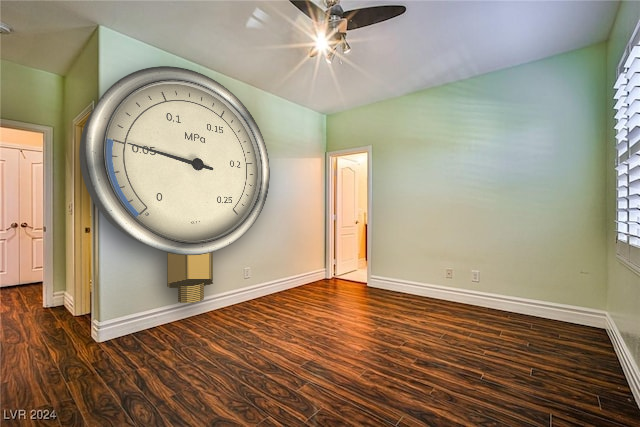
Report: 0.05MPa
